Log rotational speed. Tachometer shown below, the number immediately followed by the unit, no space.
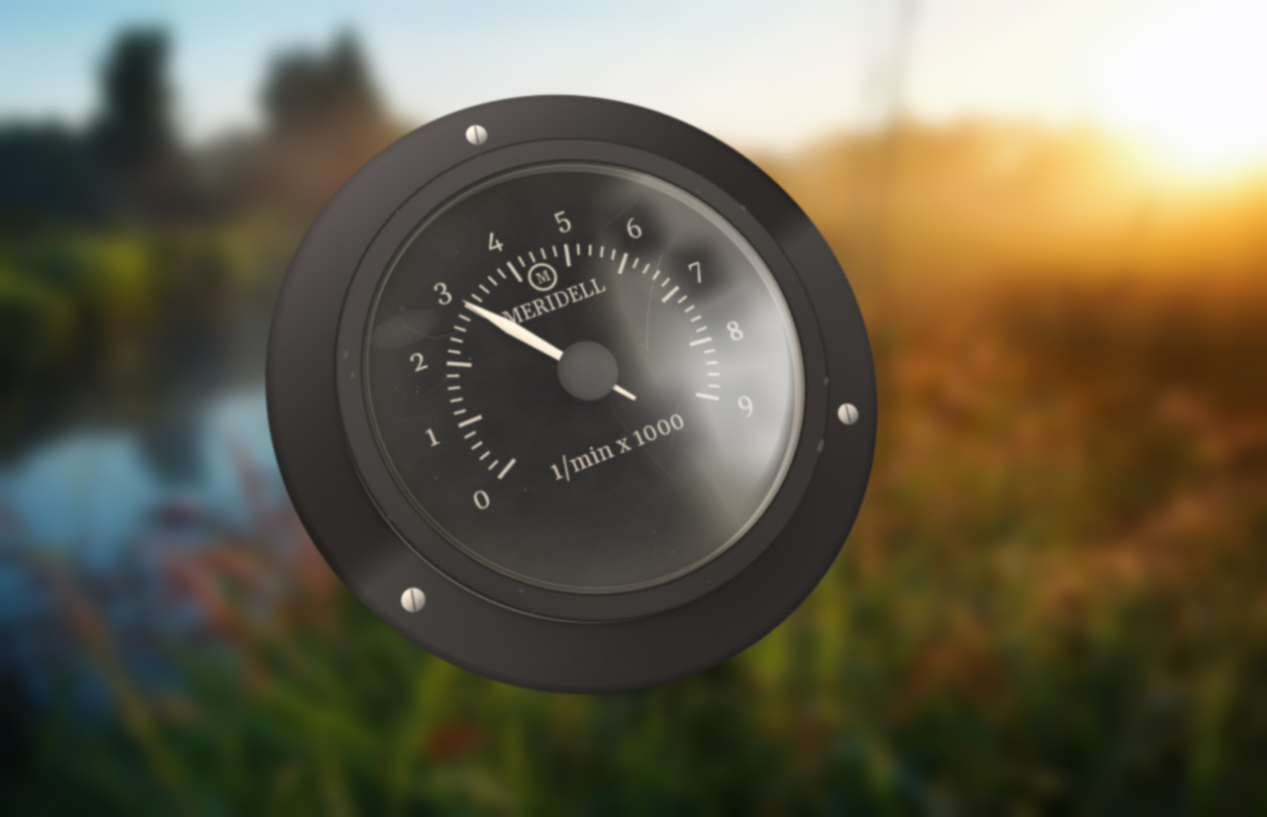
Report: 3000rpm
